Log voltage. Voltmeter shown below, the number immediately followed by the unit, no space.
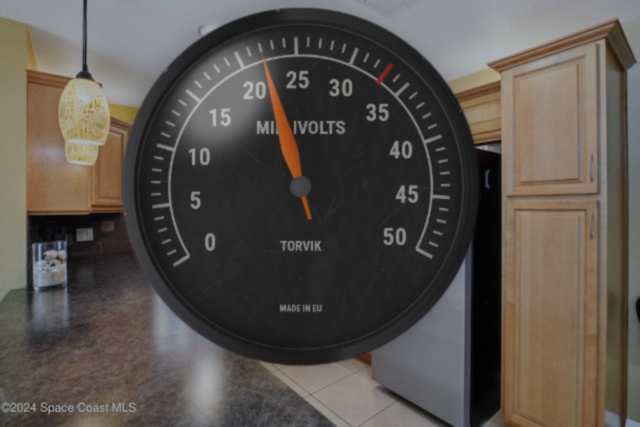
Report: 22mV
